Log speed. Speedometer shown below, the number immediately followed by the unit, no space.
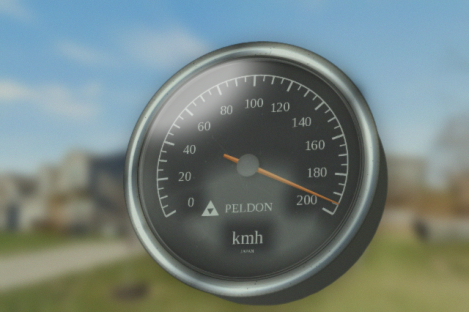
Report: 195km/h
